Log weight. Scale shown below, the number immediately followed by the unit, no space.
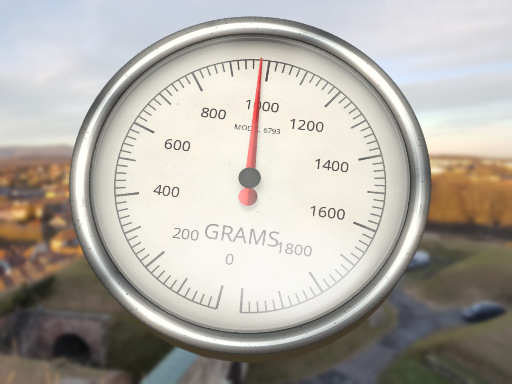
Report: 980g
